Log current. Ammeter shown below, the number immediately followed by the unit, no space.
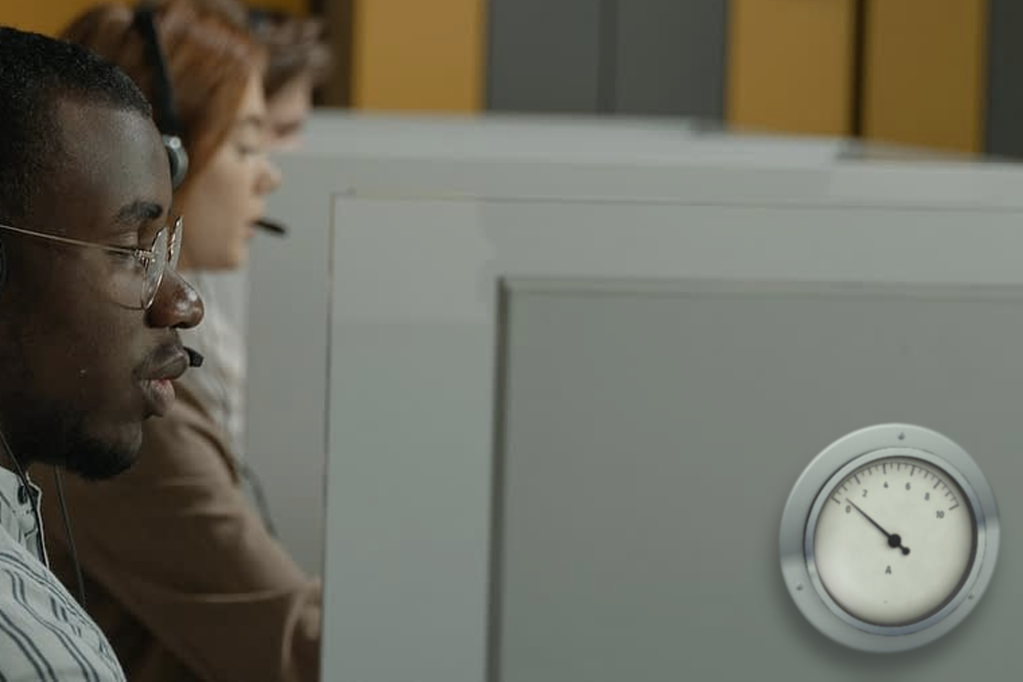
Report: 0.5A
